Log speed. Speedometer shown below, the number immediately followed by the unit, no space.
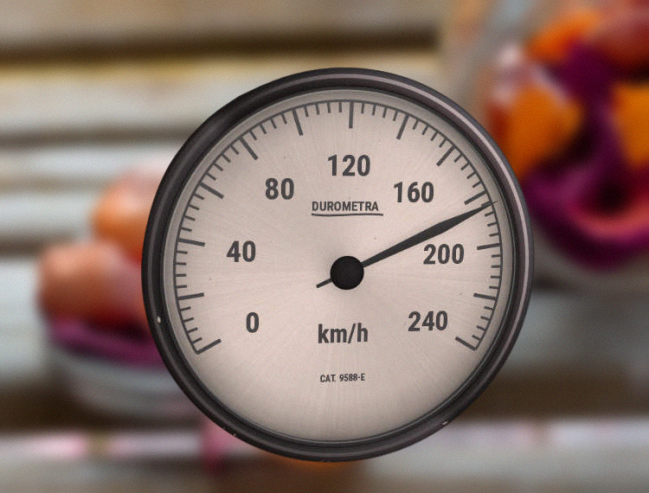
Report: 184km/h
